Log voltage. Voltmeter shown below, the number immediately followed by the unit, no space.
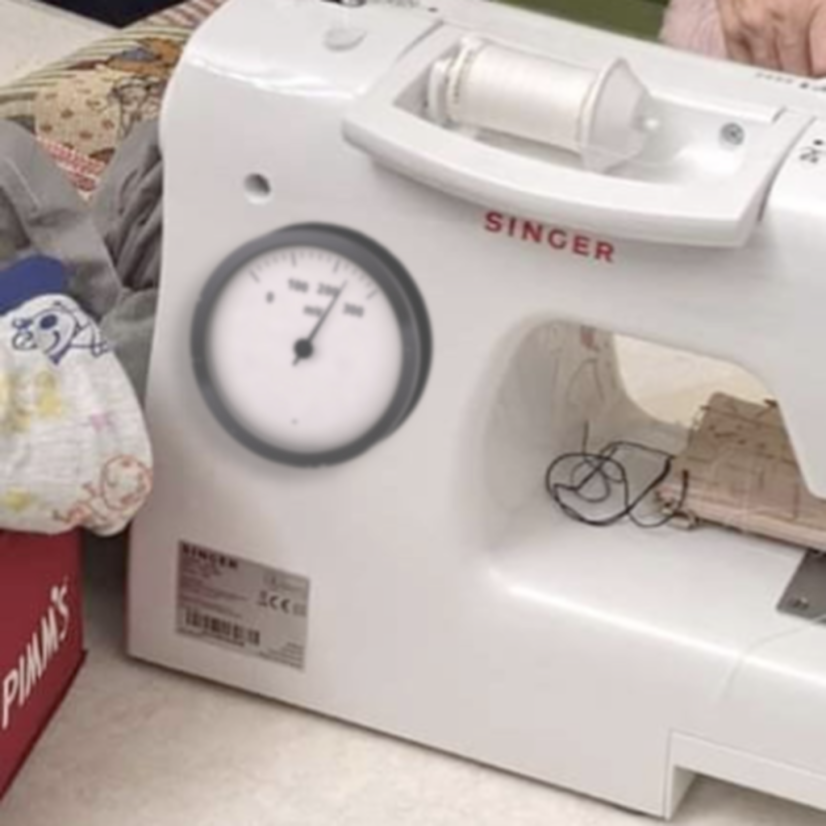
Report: 240mV
